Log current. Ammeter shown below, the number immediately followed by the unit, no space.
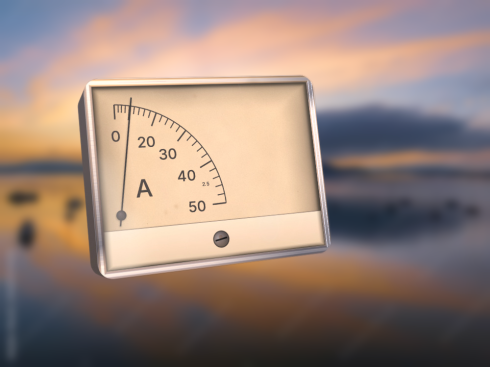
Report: 10A
